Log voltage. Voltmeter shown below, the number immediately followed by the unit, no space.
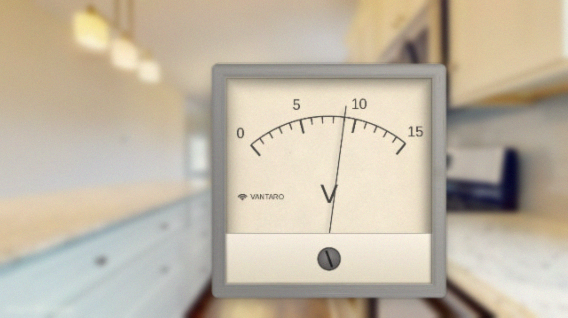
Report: 9V
